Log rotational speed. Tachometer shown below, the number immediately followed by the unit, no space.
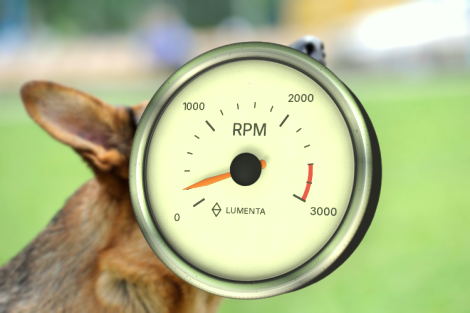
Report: 200rpm
